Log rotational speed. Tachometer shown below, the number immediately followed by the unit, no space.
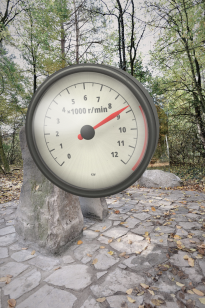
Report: 8750rpm
